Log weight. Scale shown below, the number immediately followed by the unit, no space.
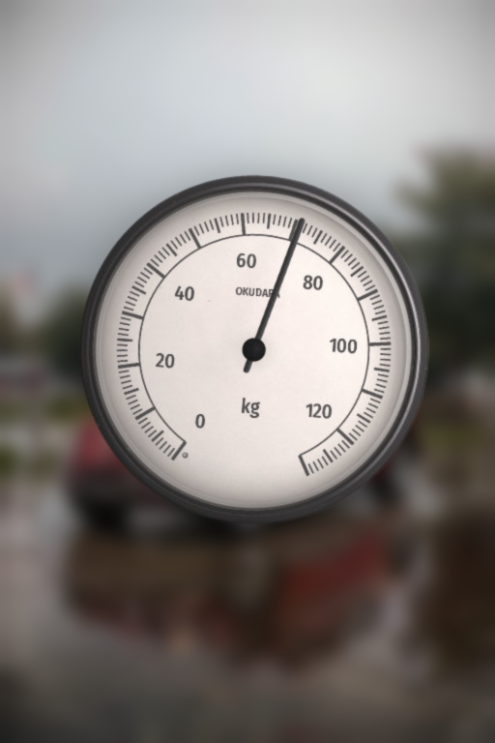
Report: 71kg
